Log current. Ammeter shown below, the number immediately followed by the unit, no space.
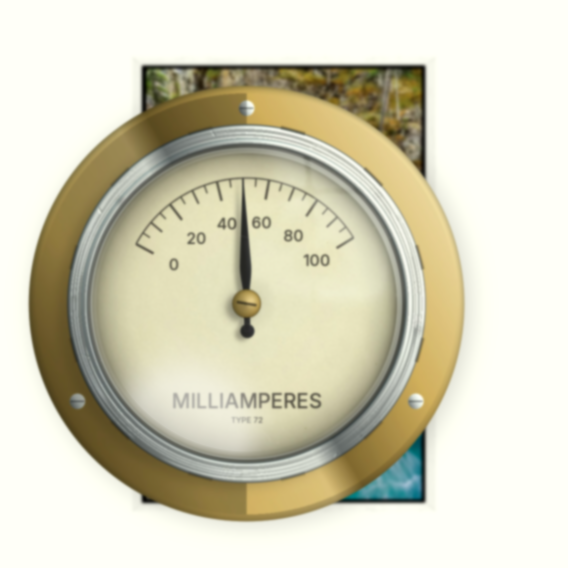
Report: 50mA
